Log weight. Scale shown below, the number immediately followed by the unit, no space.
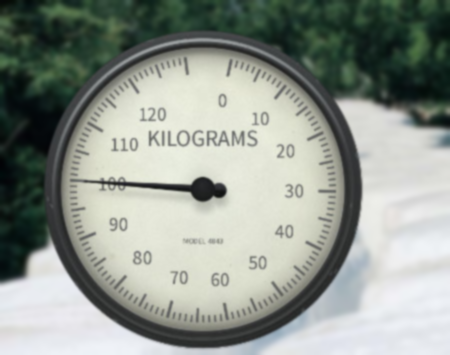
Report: 100kg
